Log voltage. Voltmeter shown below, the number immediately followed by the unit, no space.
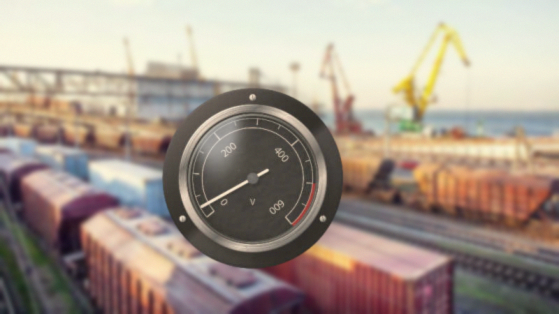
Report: 25V
